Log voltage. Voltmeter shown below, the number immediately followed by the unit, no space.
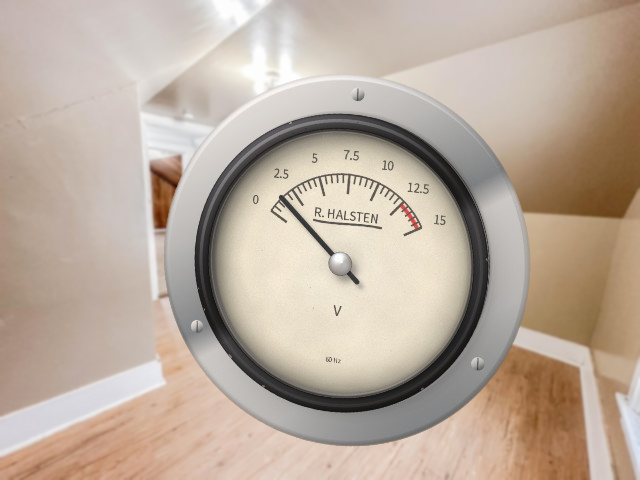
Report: 1.5V
